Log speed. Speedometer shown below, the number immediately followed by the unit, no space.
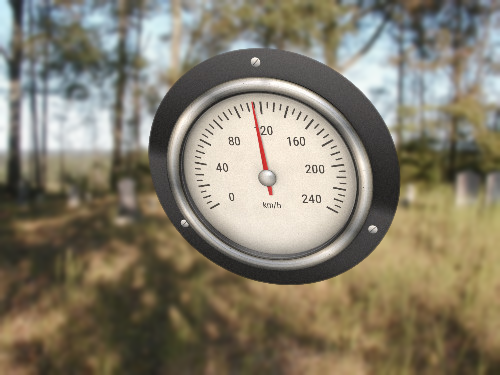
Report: 115km/h
